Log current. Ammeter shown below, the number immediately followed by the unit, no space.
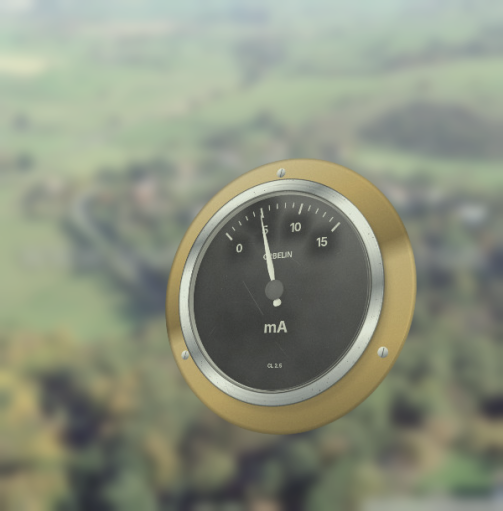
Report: 5mA
